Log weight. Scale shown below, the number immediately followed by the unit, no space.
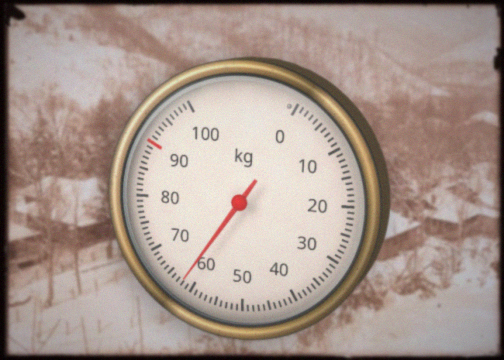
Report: 62kg
